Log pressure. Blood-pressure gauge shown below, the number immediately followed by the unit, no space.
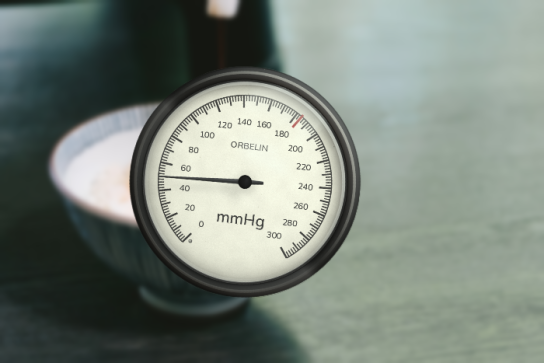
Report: 50mmHg
